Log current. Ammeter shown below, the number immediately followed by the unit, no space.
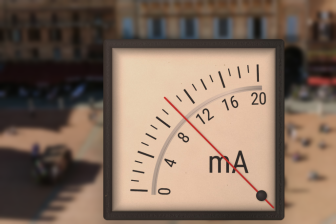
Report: 10mA
